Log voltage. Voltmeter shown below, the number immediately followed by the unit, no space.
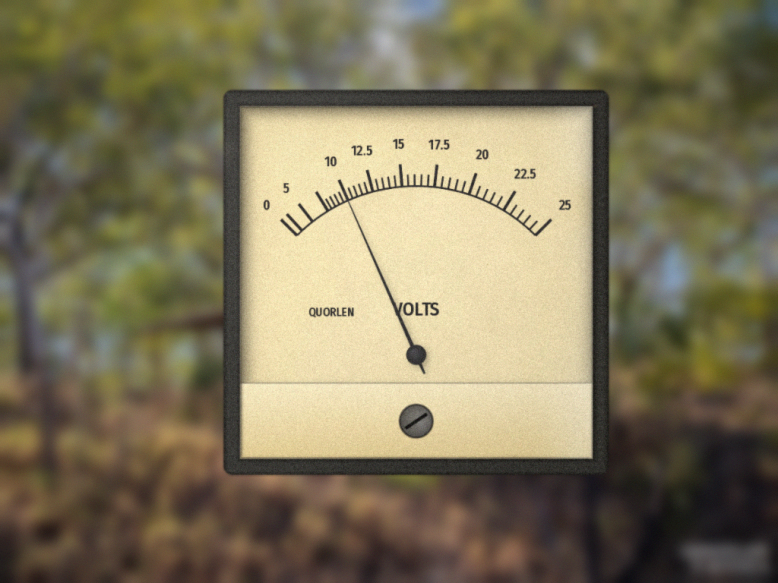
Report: 10V
